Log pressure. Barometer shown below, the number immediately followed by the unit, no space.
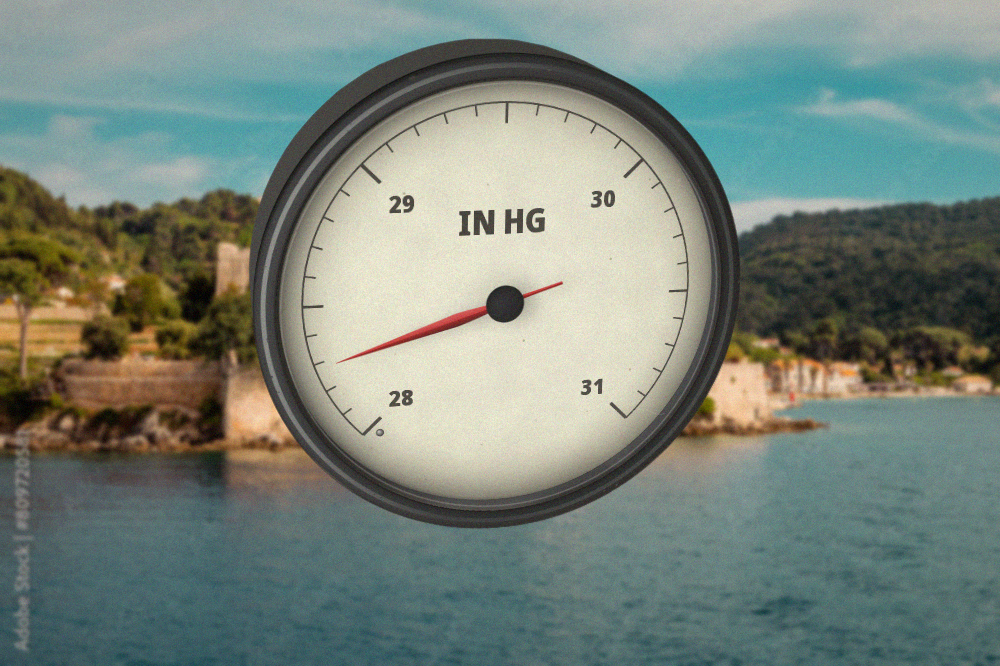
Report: 28.3inHg
